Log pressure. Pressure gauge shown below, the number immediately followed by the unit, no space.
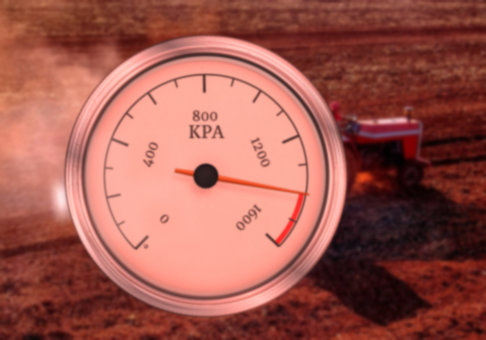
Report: 1400kPa
